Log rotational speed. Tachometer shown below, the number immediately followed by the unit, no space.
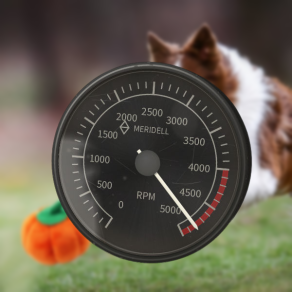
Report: 4800rpm
